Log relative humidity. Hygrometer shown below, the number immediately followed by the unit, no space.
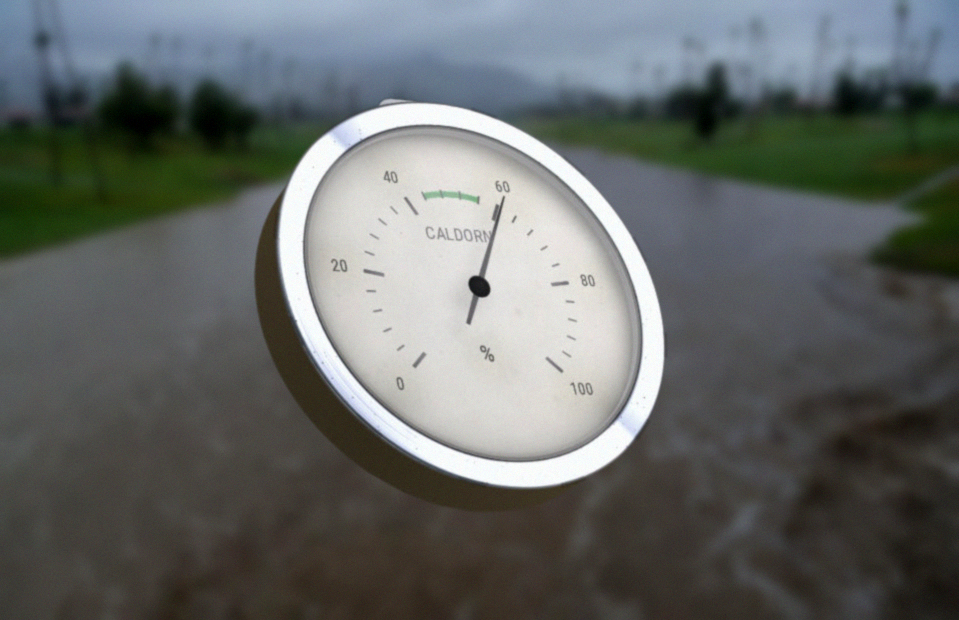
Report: 60%
